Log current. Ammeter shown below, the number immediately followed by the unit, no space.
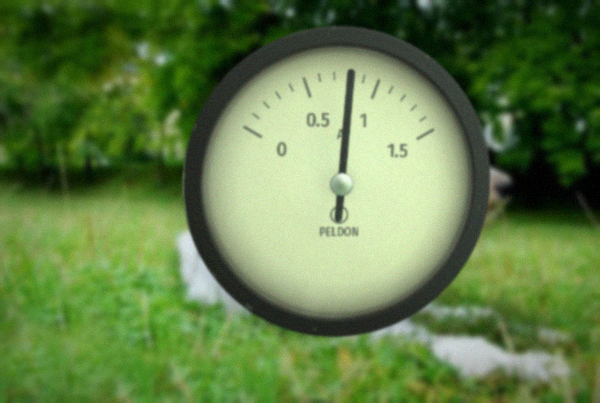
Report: 0.8A
